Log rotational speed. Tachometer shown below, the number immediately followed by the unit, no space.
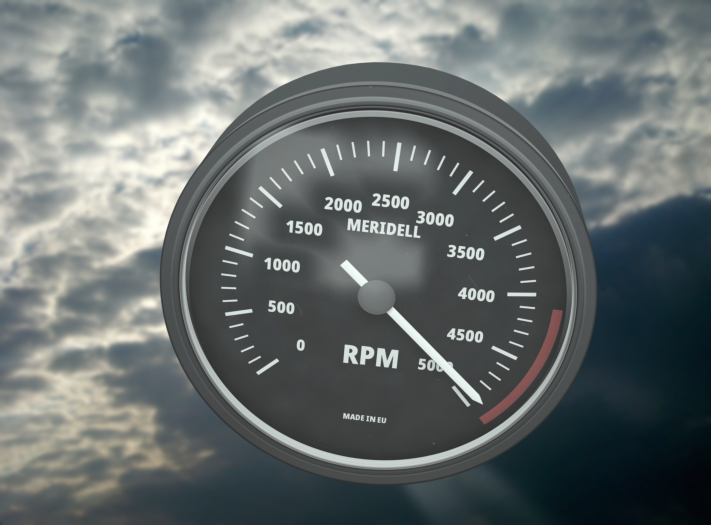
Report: 4900rpm
